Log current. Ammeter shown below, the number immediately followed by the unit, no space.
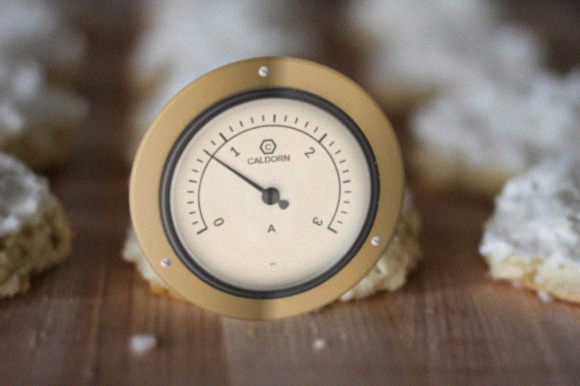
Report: 0.8A
